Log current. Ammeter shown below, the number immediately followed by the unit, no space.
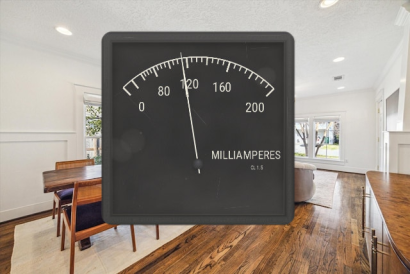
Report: 115mA
